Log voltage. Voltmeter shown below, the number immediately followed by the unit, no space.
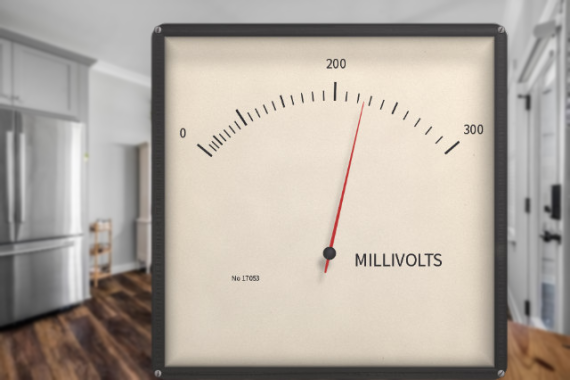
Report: 225mV
